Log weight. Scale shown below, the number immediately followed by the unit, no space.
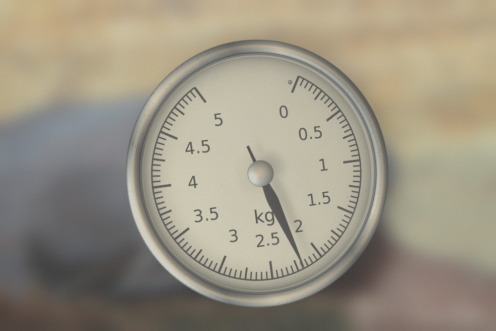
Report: 2.2kg
